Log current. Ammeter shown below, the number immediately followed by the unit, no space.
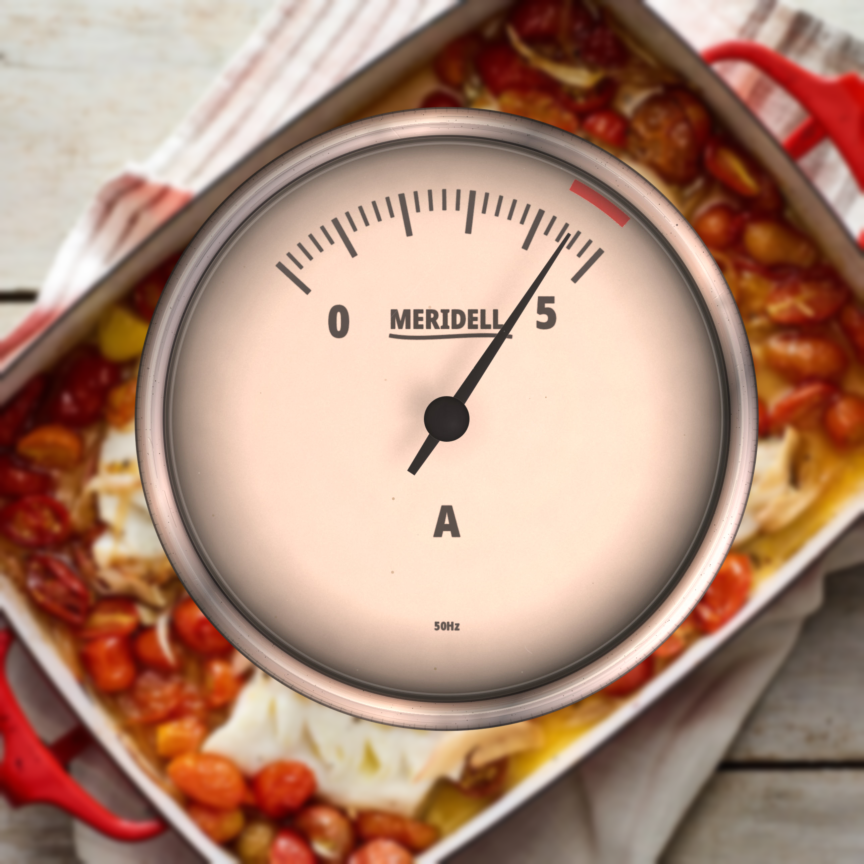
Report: 4.5A
